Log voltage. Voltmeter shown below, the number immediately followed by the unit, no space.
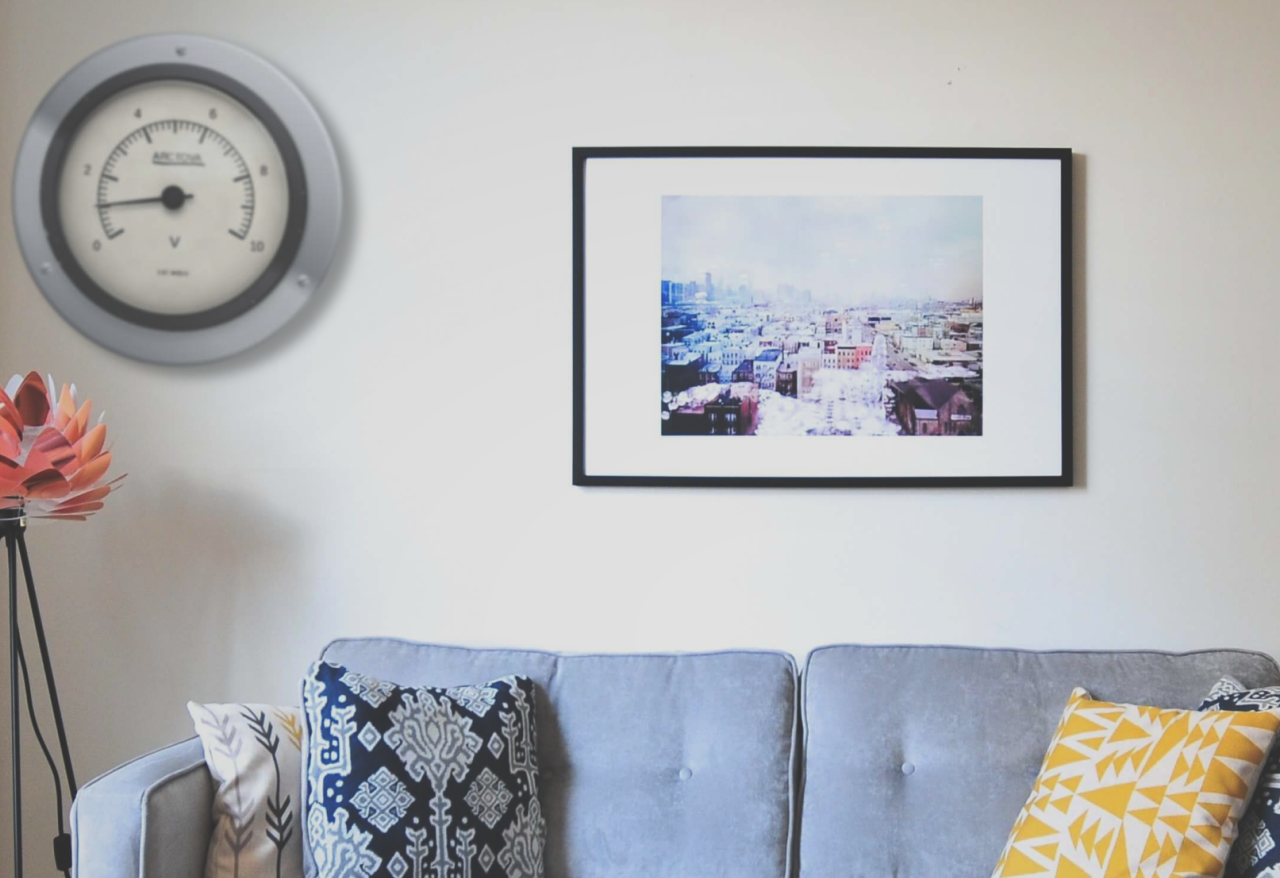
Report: 1V
